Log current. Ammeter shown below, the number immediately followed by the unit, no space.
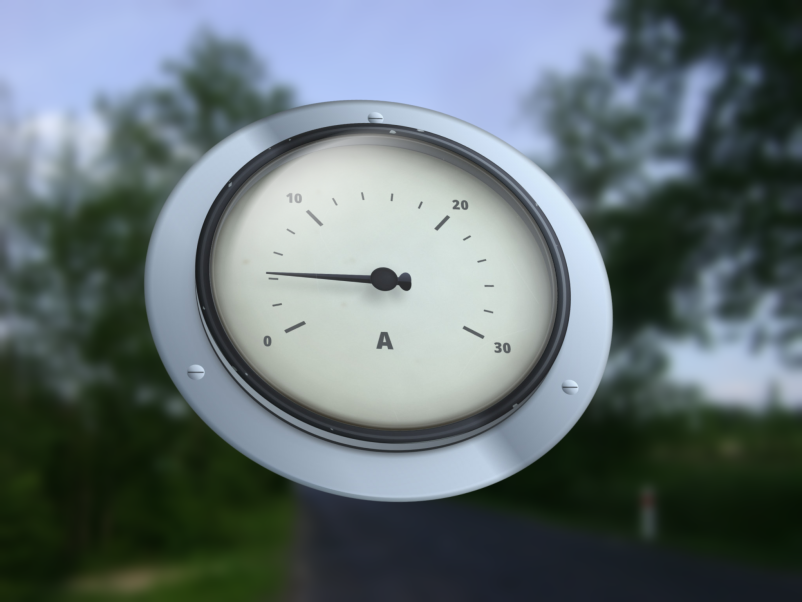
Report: 4A
